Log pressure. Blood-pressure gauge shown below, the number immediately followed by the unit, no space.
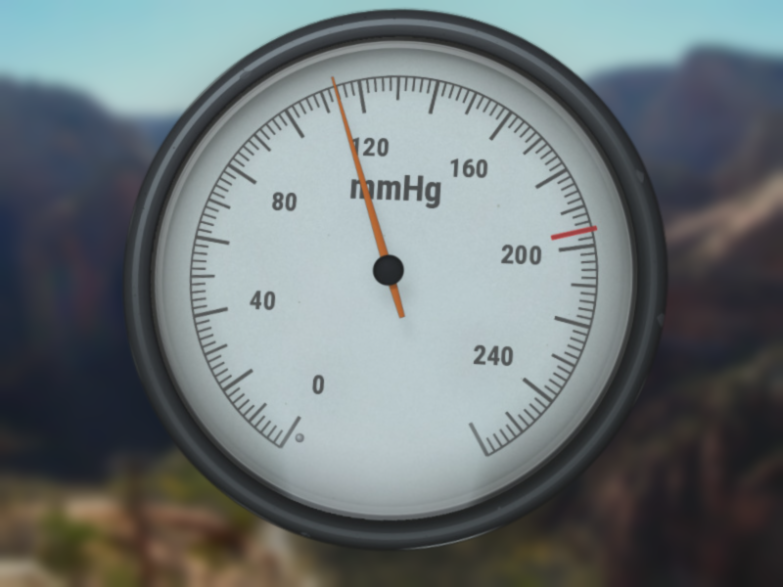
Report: 114mmHg
